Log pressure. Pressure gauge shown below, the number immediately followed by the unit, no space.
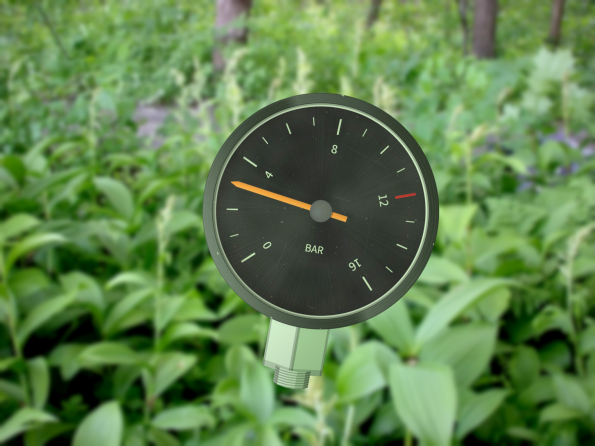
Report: 3bar
